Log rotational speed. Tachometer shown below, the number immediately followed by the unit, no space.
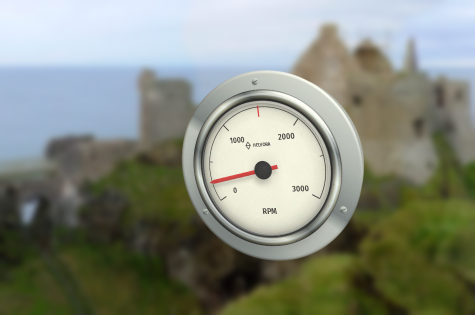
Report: 250rpm
